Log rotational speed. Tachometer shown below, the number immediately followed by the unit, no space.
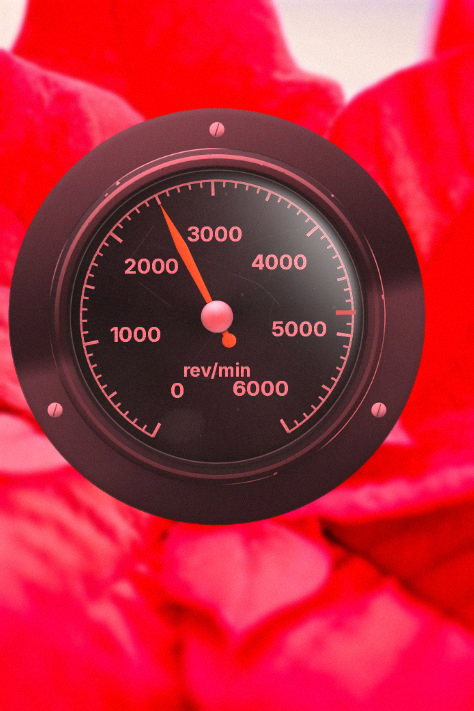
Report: 2500rpm
